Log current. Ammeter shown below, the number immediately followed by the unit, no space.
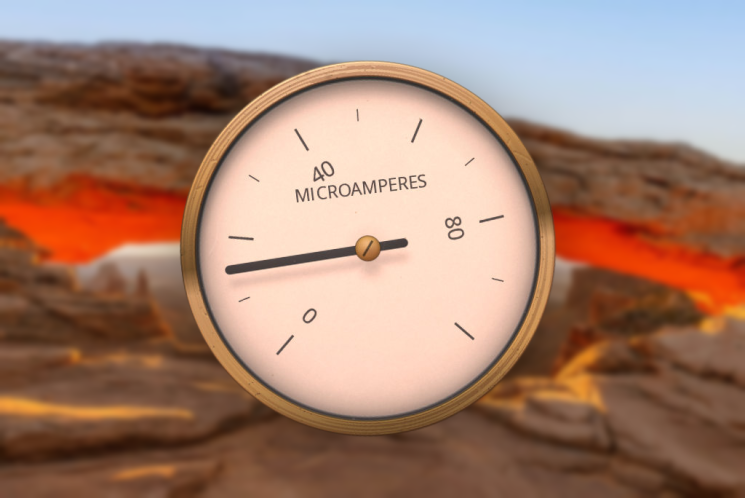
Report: 15µA
